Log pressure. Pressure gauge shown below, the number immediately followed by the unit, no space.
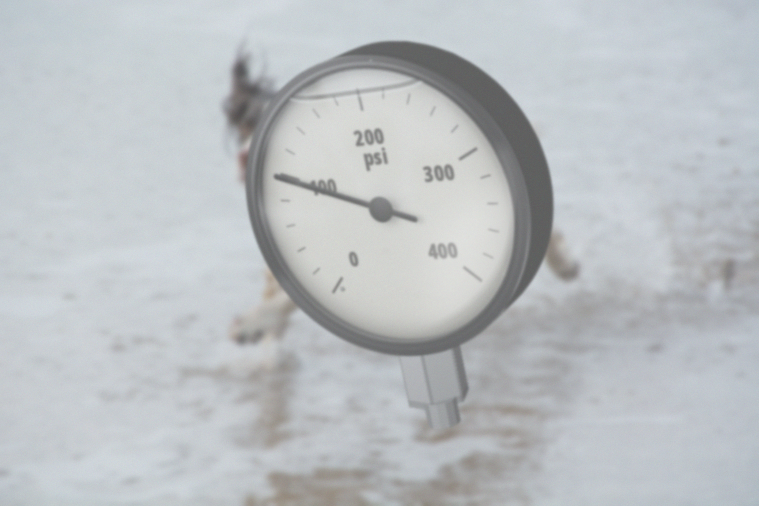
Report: 100psi
